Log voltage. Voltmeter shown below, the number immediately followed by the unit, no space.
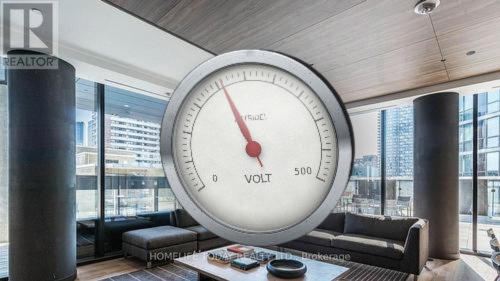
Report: 210V
